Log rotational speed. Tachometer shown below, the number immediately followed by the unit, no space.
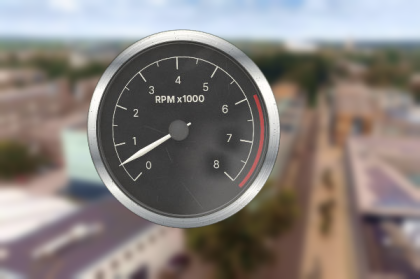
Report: 500rpm
